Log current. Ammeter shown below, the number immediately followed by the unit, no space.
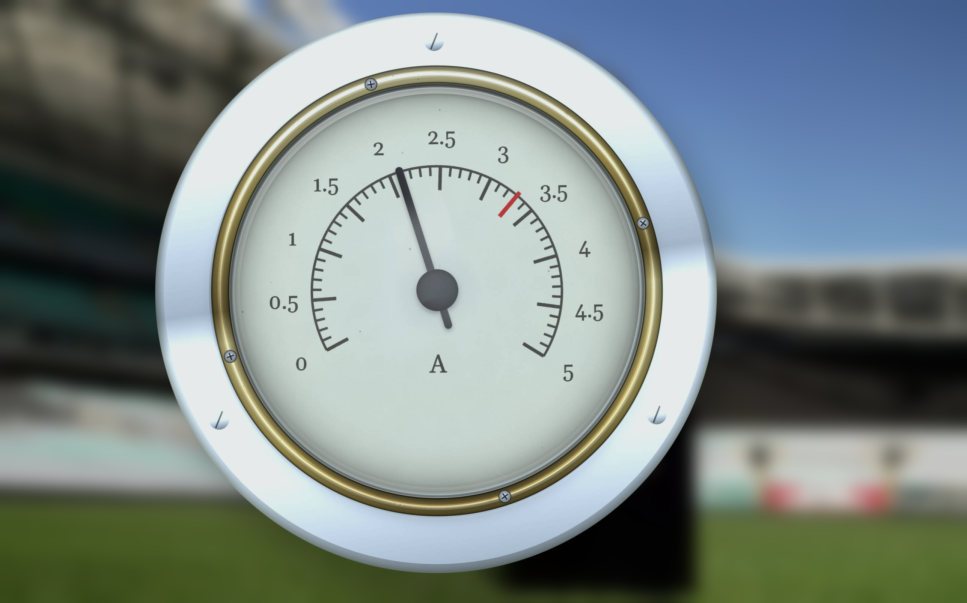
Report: 2.1A
